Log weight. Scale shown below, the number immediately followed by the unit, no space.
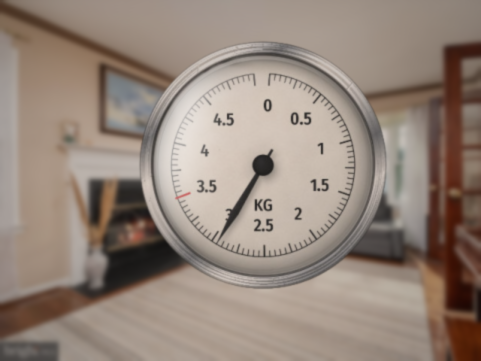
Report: 2.95kg
